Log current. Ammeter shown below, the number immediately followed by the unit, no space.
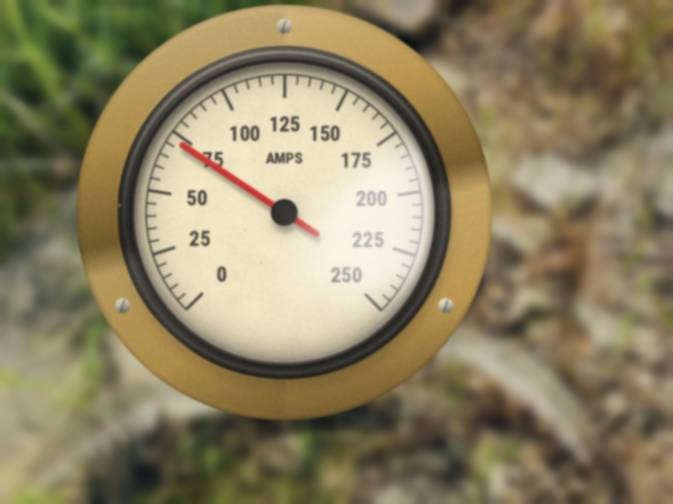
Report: 72.5A
